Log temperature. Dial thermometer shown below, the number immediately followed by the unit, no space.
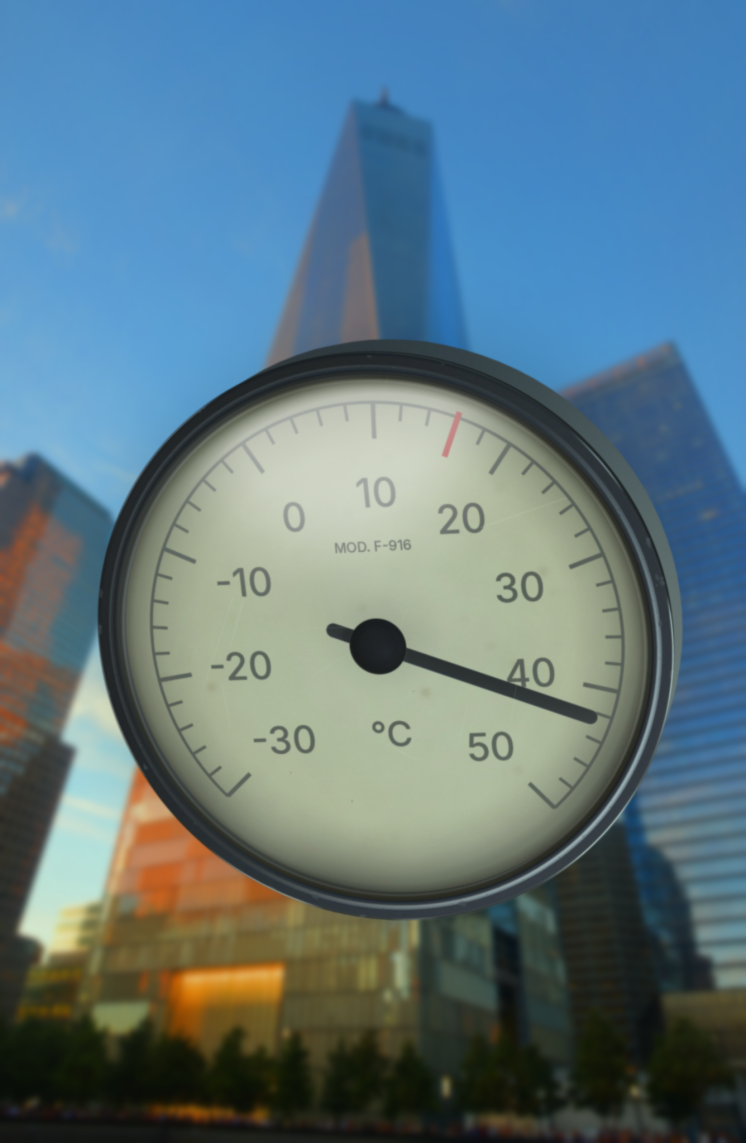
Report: 42°C
